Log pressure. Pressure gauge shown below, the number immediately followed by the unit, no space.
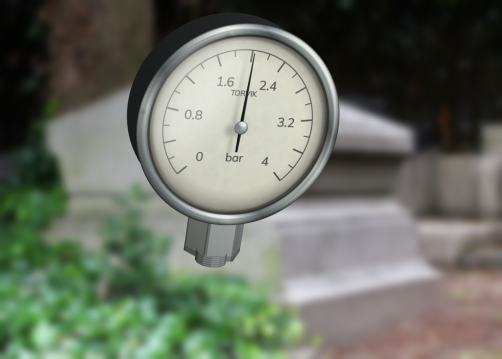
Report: 2bar
